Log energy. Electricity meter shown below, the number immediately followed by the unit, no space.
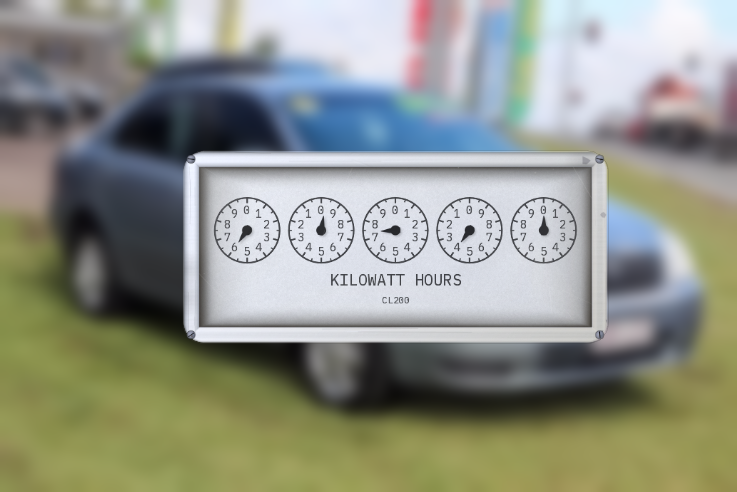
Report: 59740kWh
